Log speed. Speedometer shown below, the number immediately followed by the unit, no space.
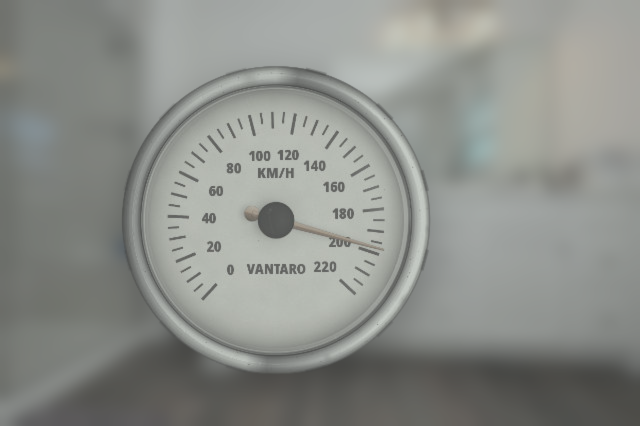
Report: 197.5km/h
